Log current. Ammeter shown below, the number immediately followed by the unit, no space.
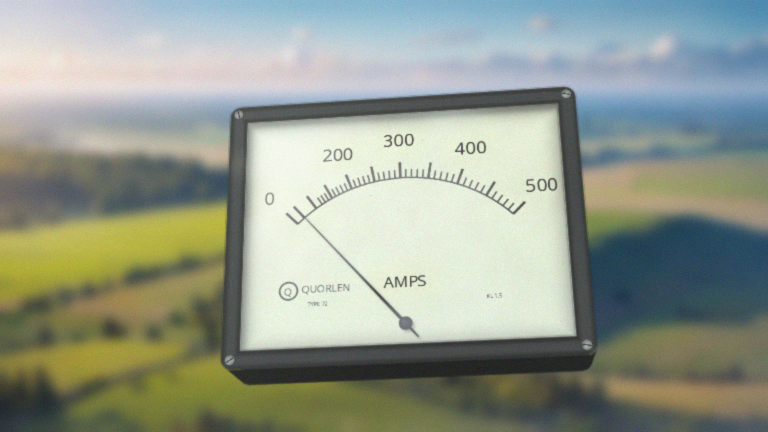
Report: 50A
